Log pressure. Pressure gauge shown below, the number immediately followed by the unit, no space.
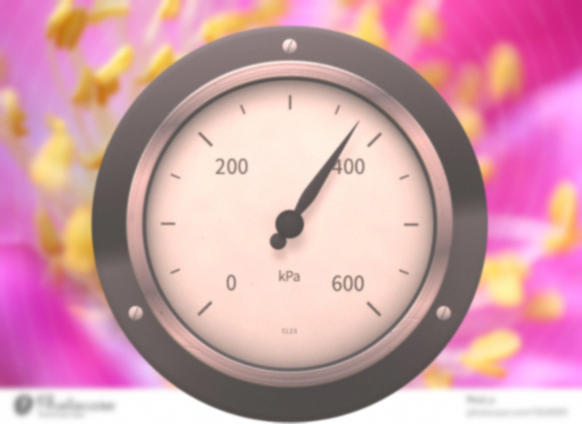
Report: 375kPa
